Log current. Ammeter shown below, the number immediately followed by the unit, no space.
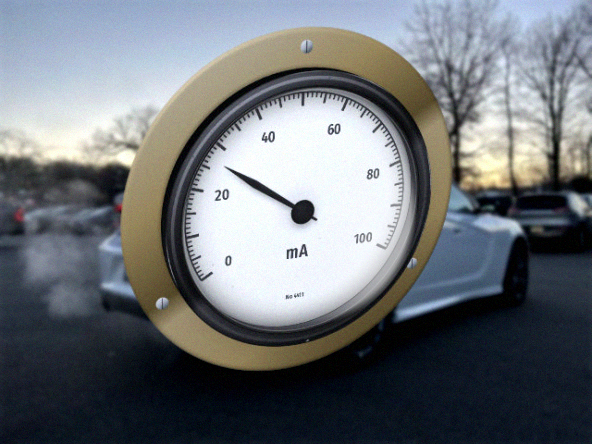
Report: 27mA
